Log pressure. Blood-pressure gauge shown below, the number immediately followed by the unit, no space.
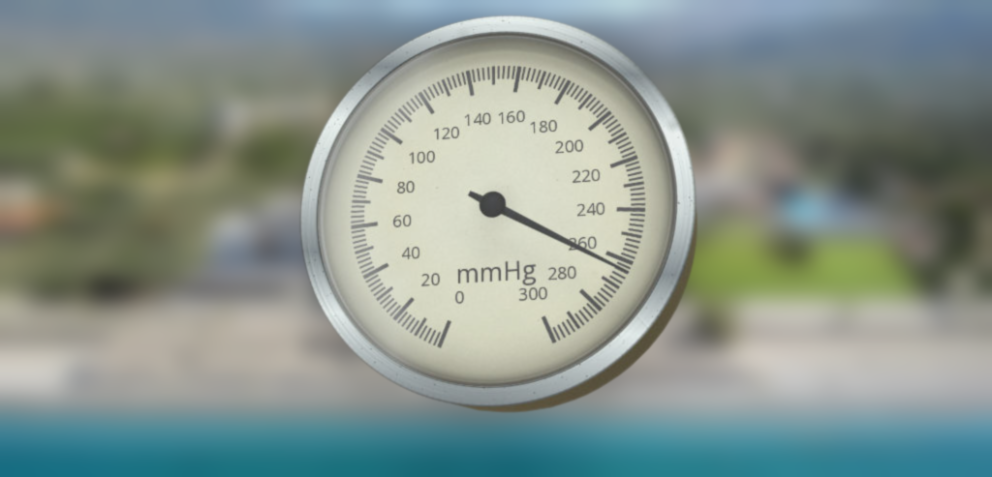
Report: 264mmHg
